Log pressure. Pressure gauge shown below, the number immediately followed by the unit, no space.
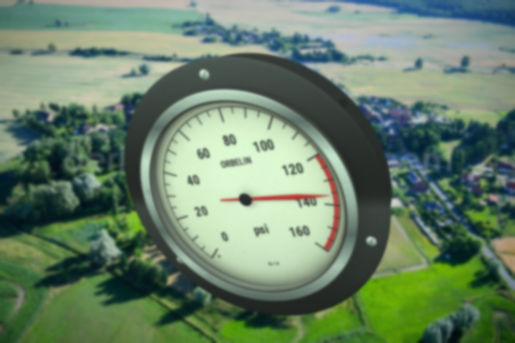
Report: 135psi
